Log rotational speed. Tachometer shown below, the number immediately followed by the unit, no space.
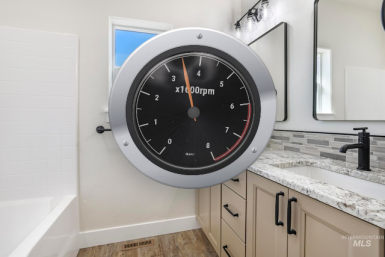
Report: 3500rpm
